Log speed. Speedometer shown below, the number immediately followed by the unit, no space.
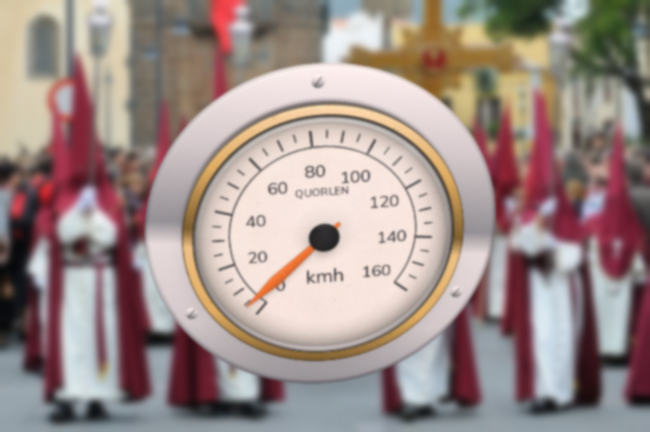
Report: 5km/h
